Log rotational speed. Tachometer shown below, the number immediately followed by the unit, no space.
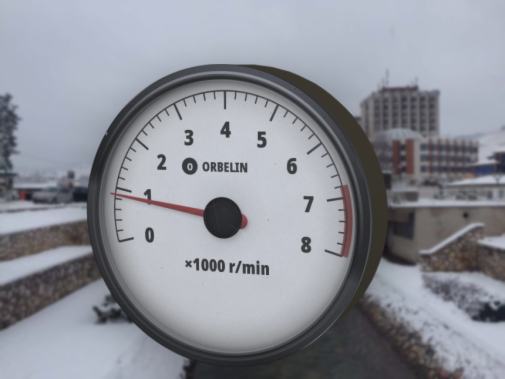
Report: 900rpm
